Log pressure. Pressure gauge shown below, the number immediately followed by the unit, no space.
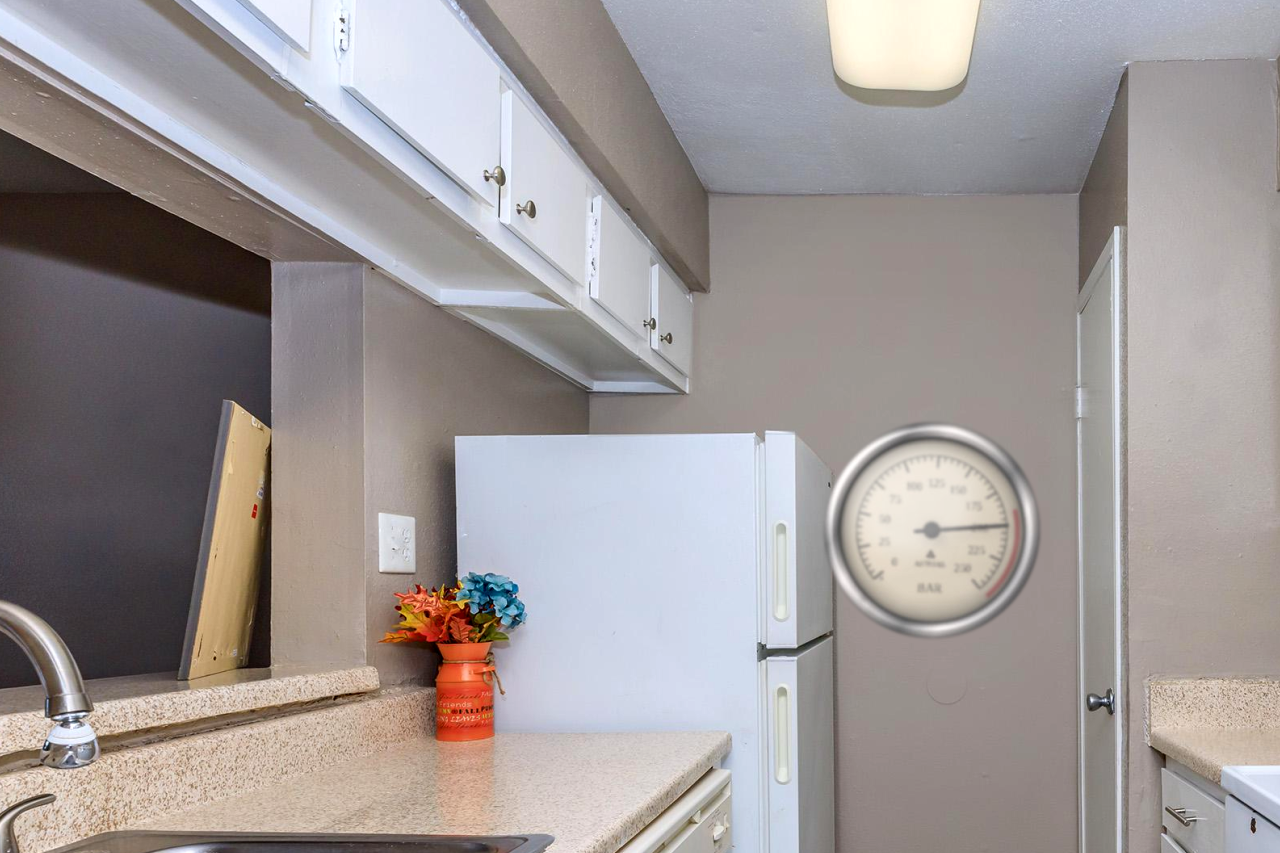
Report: 200bar
